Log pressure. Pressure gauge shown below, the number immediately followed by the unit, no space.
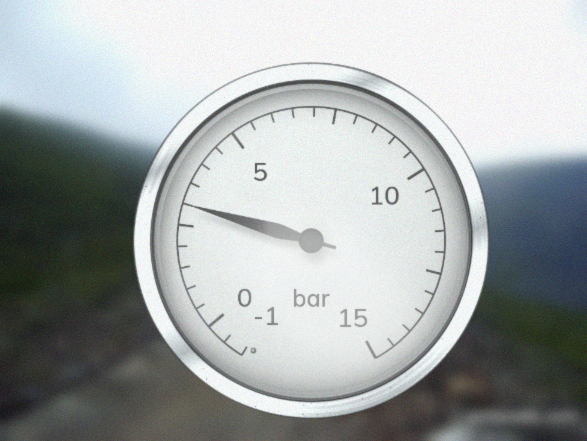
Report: 3bar
